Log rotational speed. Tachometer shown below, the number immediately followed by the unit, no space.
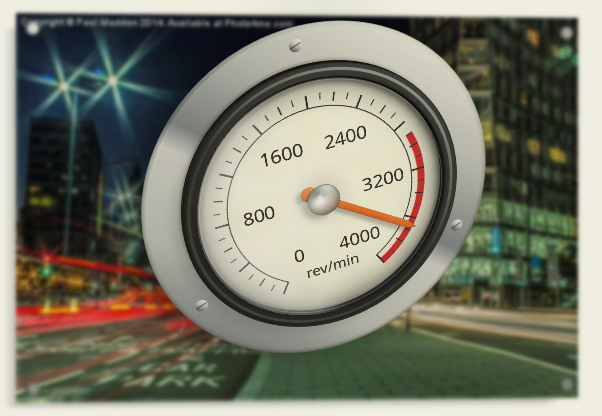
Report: 3650rpm
